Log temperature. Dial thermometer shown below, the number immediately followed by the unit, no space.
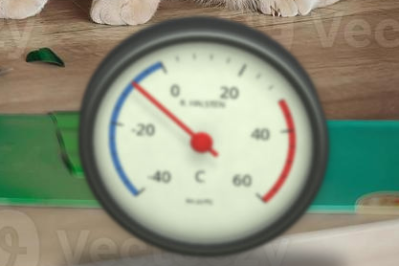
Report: -8°C
